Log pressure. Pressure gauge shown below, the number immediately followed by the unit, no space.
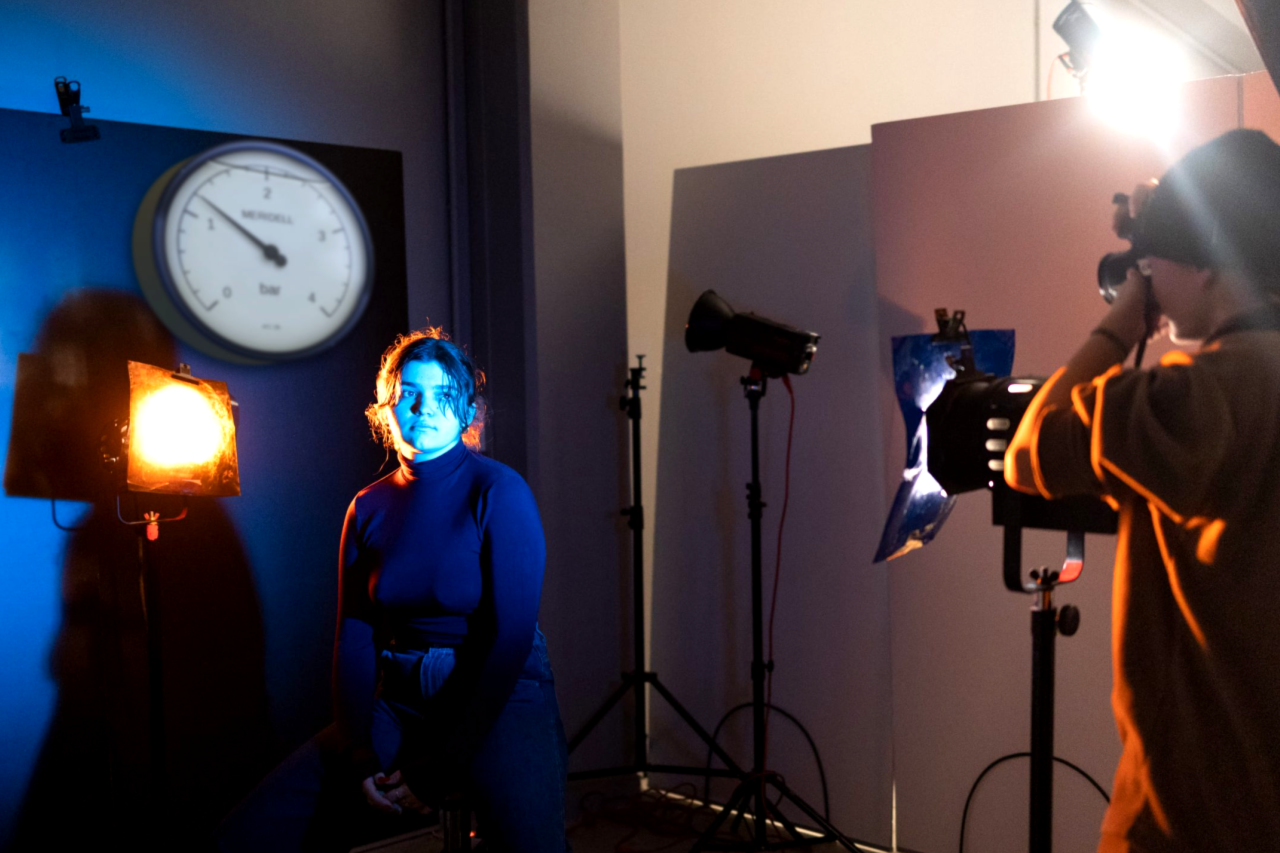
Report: 1.2bar
